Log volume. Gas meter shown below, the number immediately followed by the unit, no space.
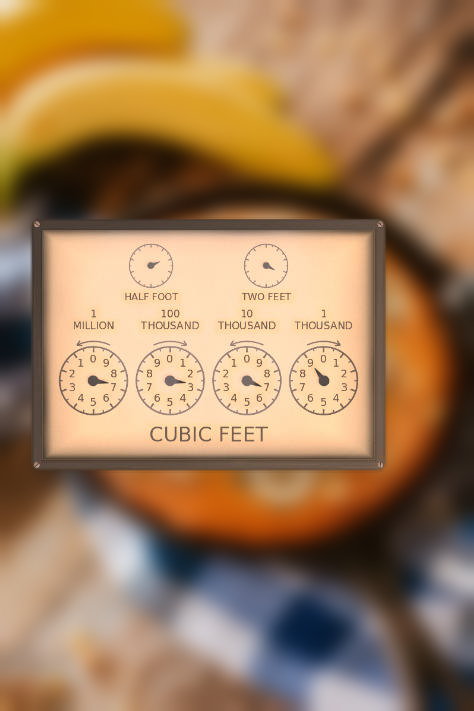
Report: 726900ft³
